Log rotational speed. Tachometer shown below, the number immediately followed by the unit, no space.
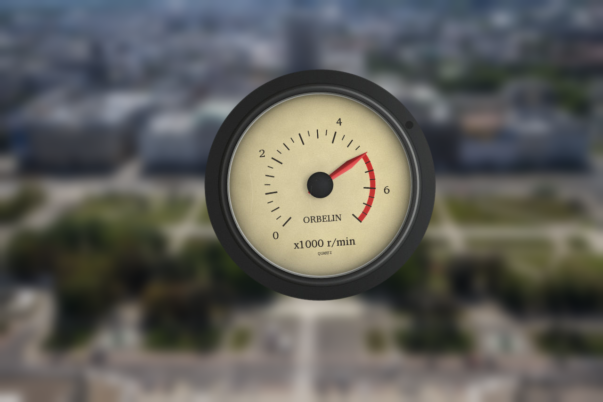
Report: 5000rpm
